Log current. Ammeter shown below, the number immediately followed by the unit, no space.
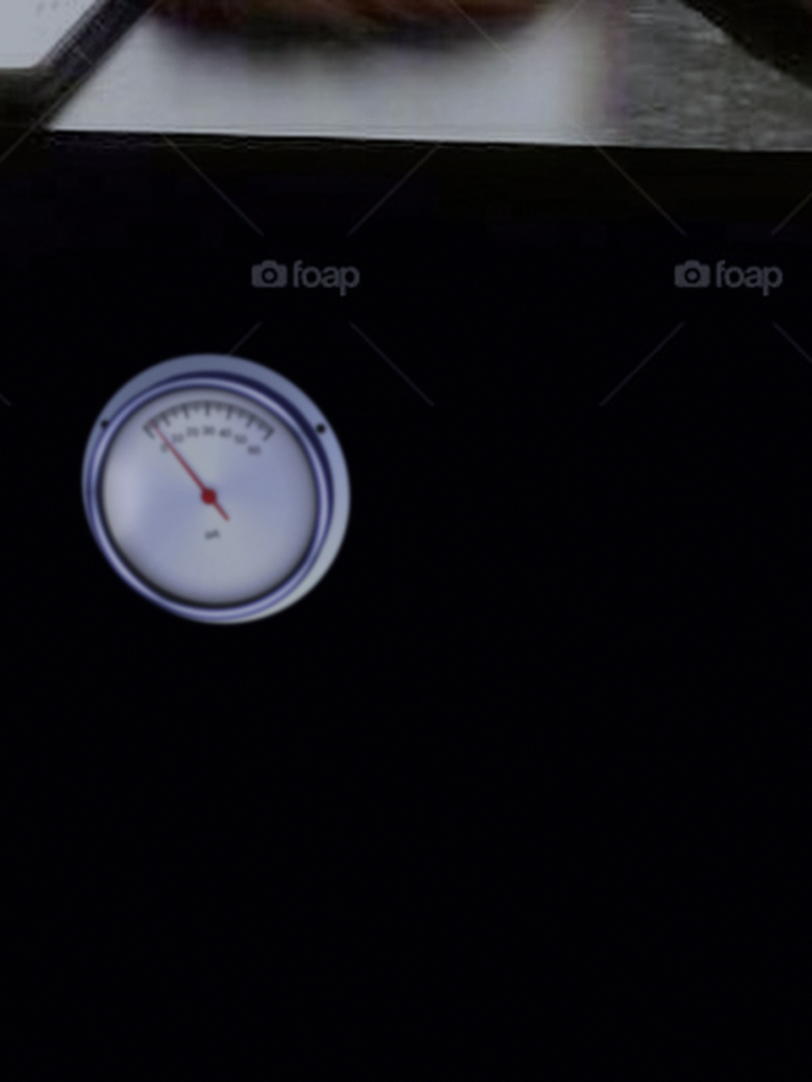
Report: 5µA
